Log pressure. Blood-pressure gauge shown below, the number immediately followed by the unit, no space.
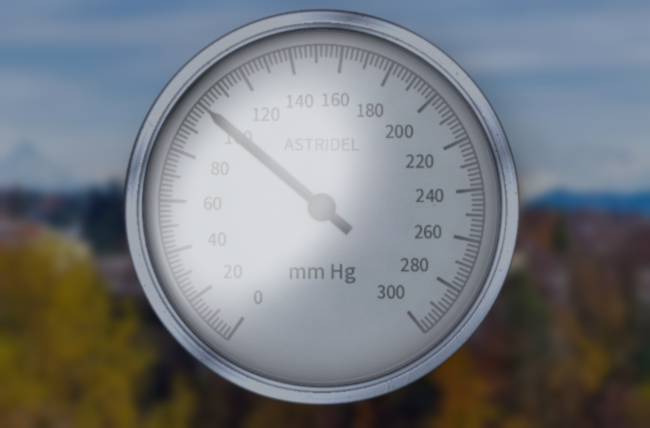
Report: 100mmHg
